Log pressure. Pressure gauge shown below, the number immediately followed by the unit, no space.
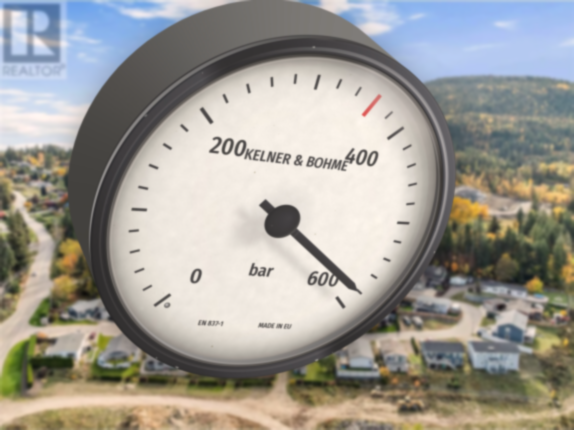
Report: 580bar
